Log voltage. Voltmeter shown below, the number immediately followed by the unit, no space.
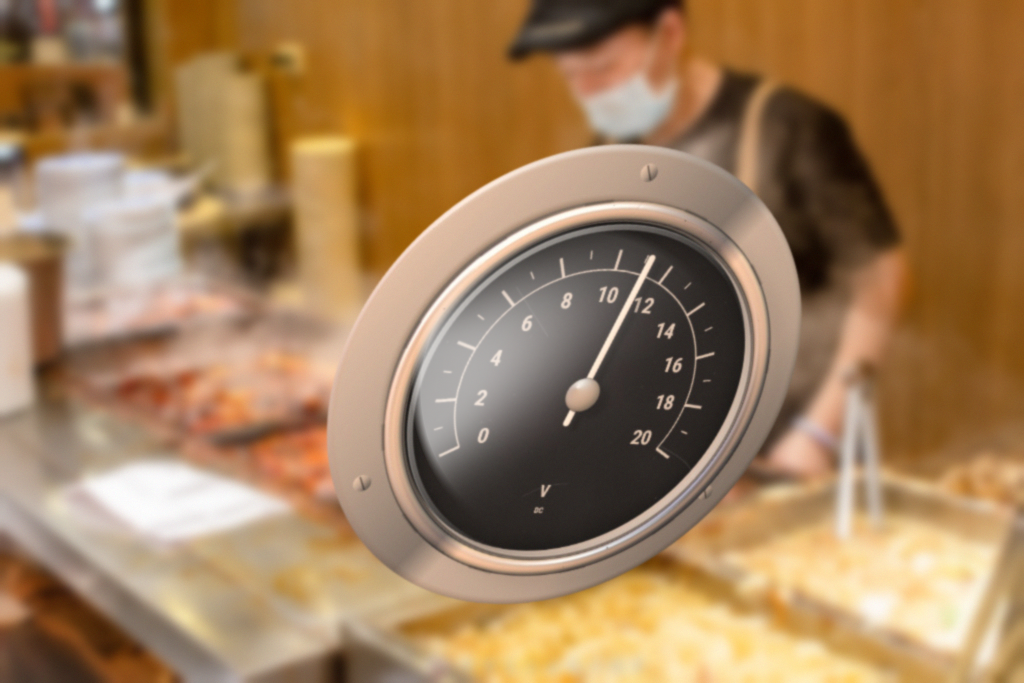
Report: 11V
